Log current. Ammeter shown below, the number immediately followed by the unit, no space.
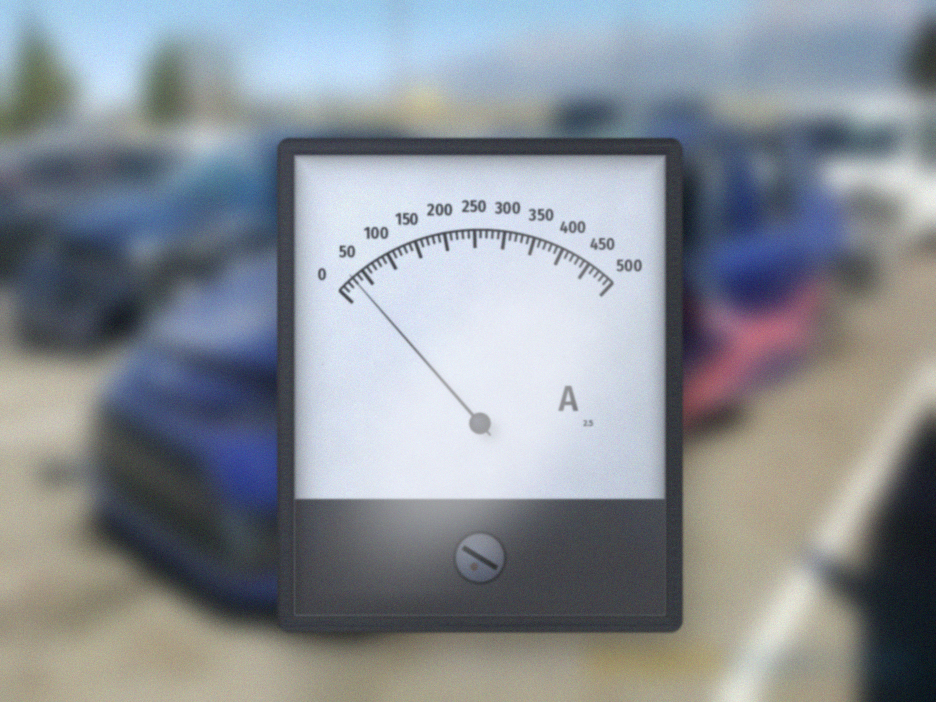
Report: 30A
